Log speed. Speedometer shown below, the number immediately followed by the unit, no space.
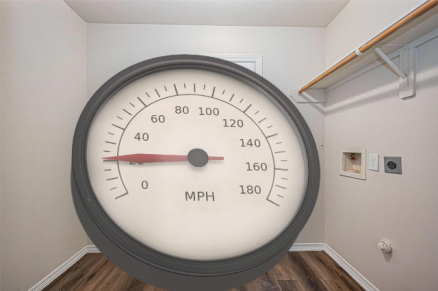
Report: 20mph
